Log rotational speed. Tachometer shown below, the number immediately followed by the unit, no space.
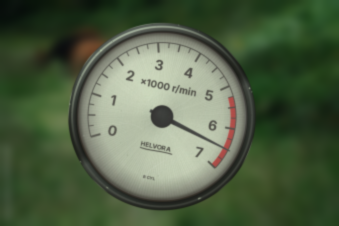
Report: 6500rpm
